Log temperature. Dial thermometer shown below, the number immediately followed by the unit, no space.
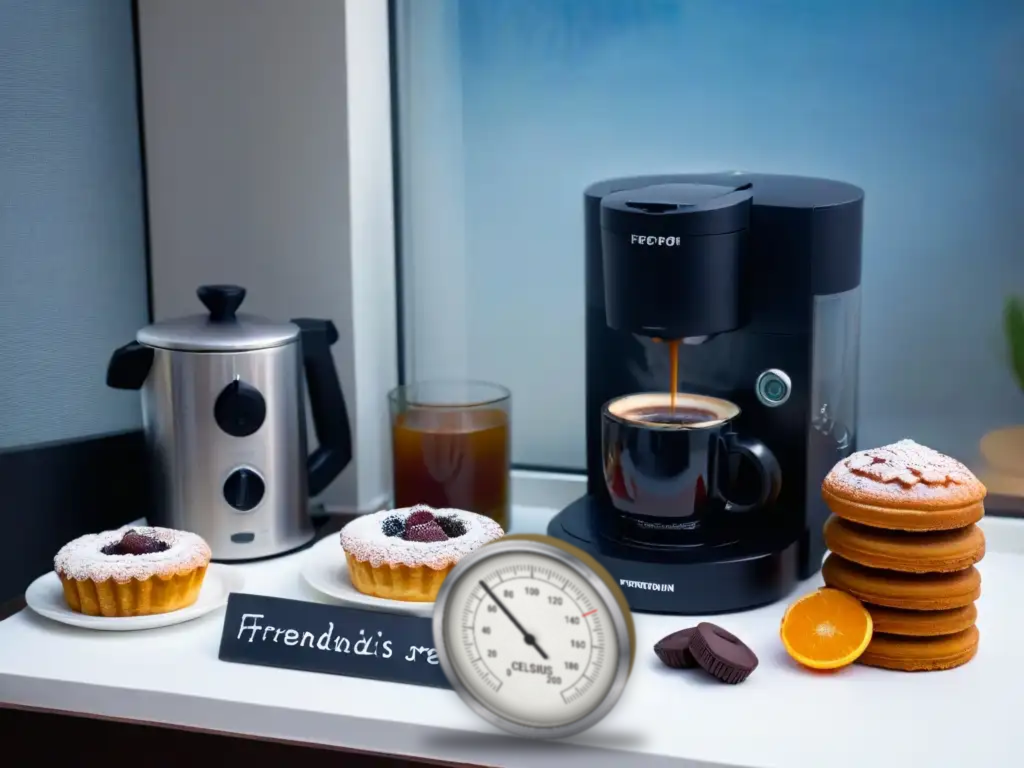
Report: 70°C
